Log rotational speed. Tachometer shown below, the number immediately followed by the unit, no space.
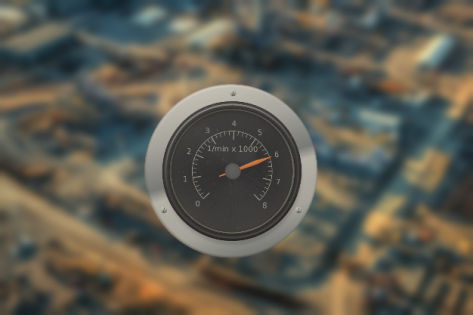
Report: 6000rpm
